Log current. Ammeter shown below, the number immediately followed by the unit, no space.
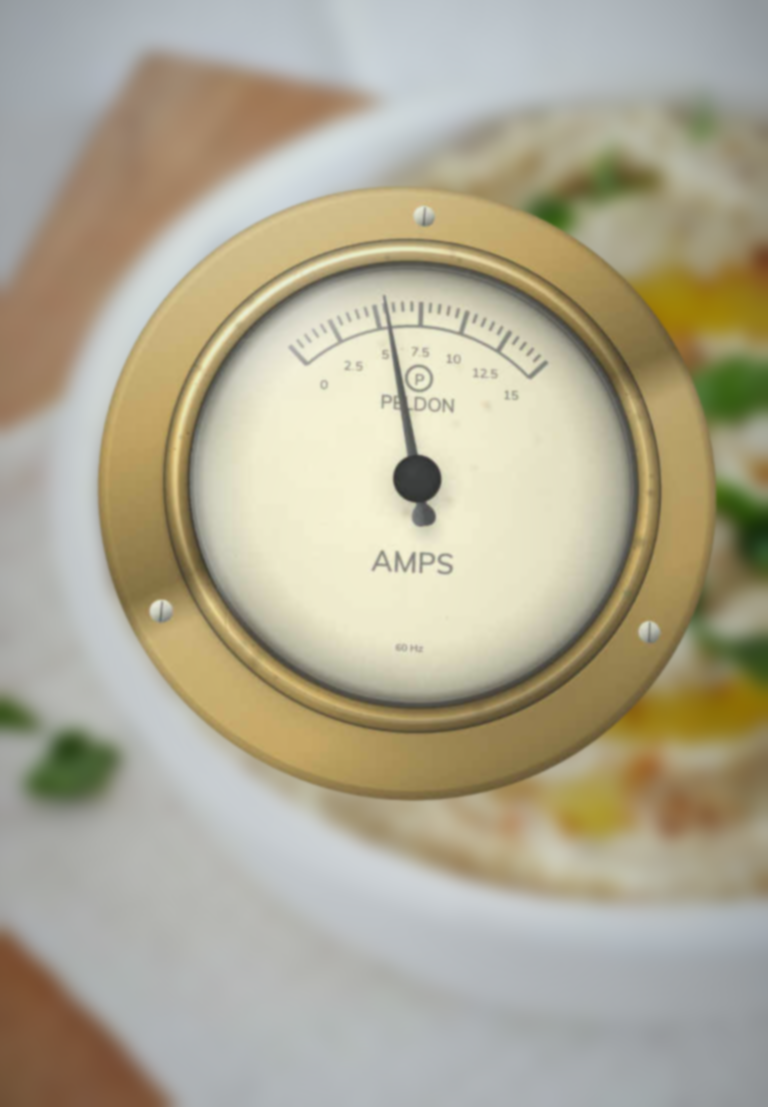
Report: 5.5A
